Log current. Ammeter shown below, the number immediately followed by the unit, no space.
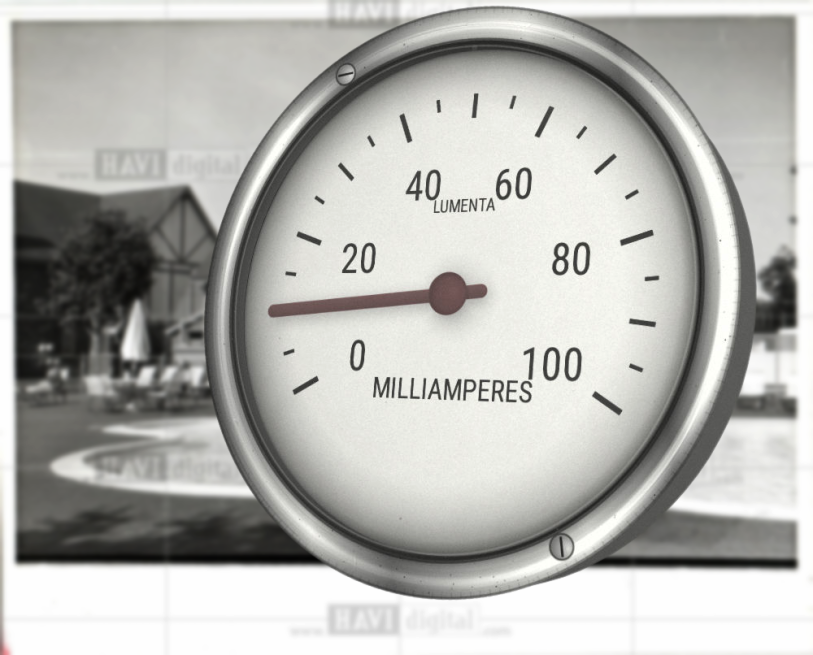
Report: 10mA
